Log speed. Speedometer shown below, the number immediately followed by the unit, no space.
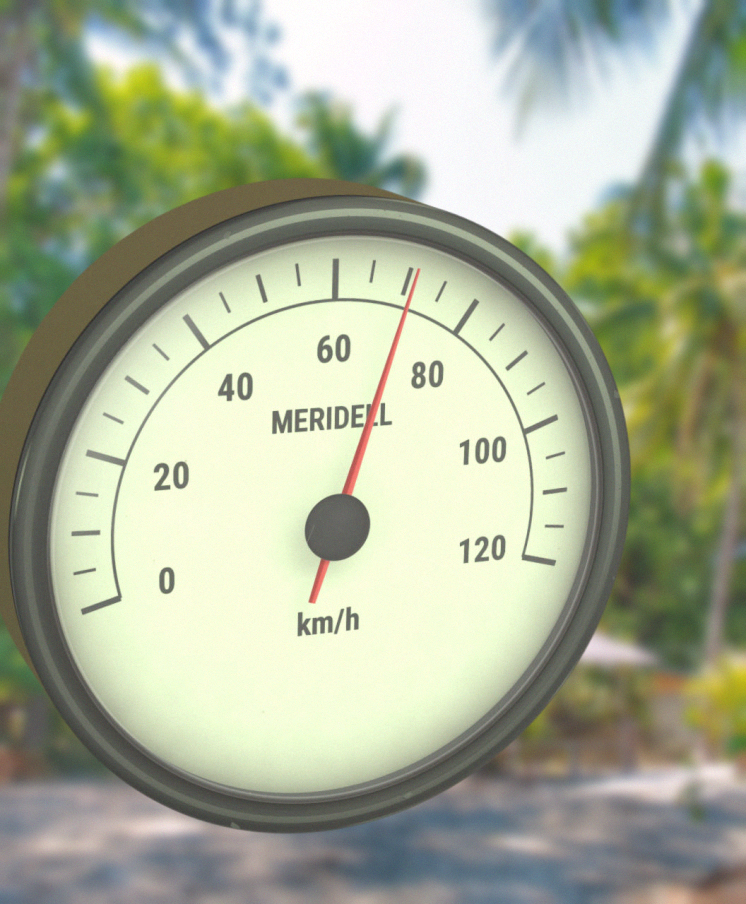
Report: 70km/h
